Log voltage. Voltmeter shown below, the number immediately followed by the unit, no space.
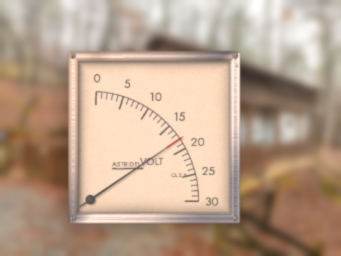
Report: 18V
